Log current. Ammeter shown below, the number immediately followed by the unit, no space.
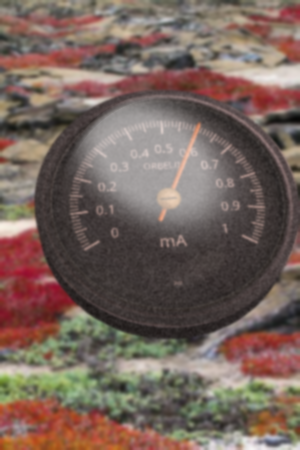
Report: 0.6mA
